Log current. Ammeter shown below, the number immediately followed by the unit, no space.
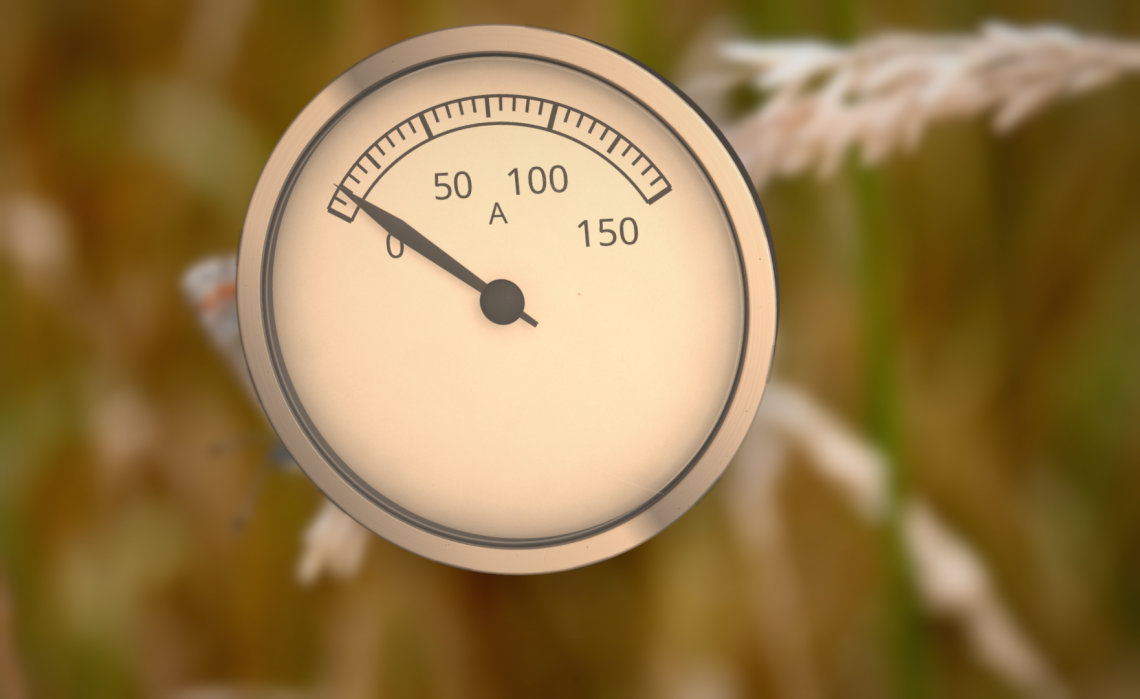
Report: 10A
